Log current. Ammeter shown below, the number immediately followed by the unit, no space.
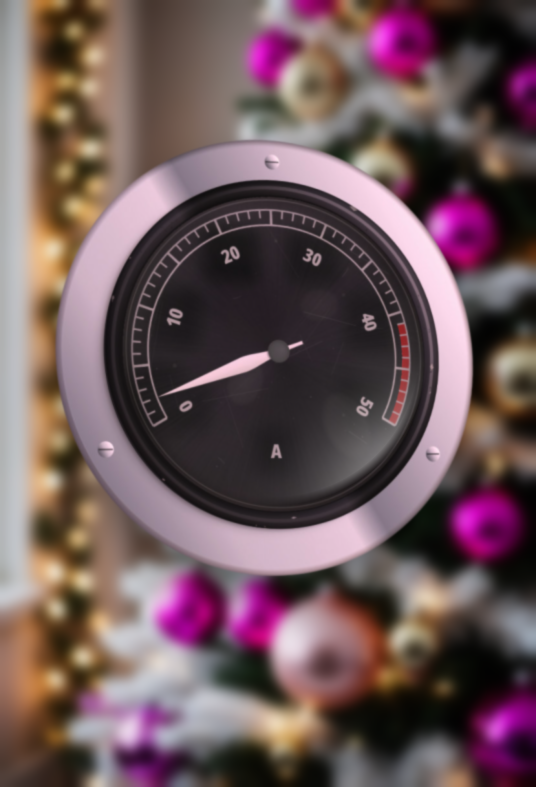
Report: 2A
